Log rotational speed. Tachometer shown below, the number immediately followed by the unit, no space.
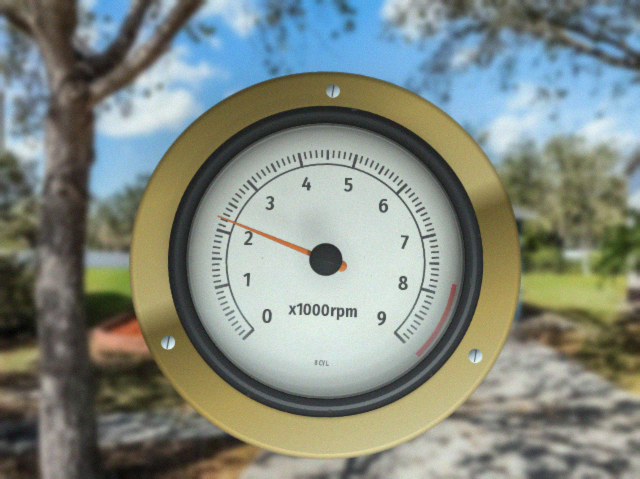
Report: 2200rpm
